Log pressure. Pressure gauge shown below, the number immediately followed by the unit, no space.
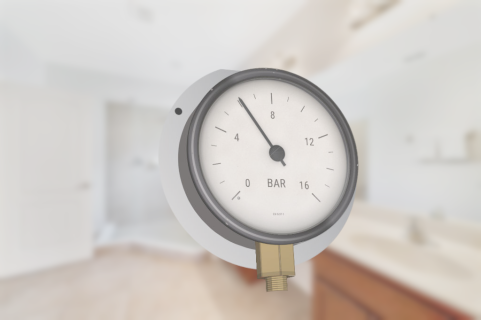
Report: 6bar
